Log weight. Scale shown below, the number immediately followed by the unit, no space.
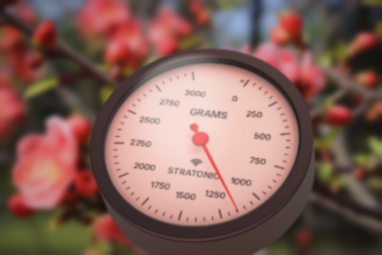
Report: 1150g
